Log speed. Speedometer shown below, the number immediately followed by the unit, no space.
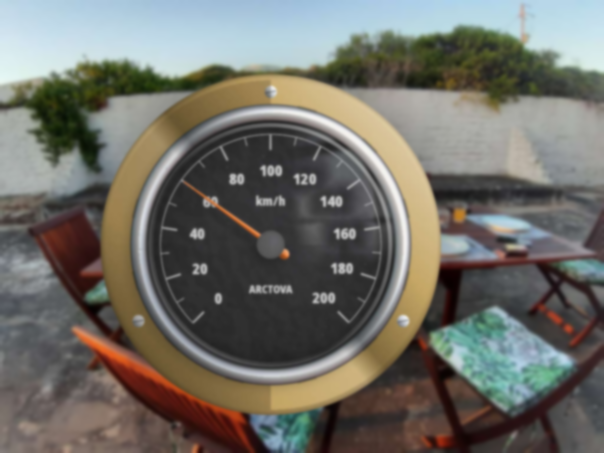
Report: 60km/h
